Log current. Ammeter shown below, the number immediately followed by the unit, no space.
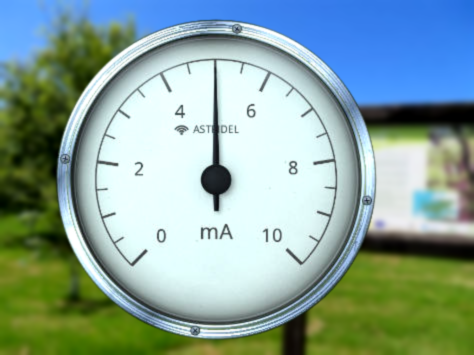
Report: 5mA
